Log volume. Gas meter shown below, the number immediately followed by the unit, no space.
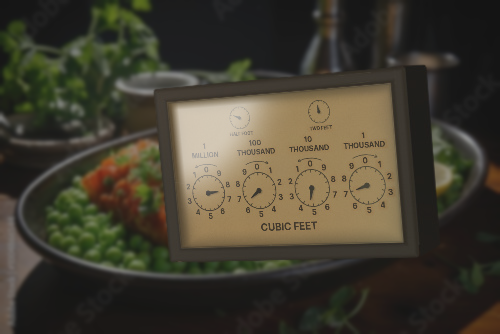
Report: 764700ft³
